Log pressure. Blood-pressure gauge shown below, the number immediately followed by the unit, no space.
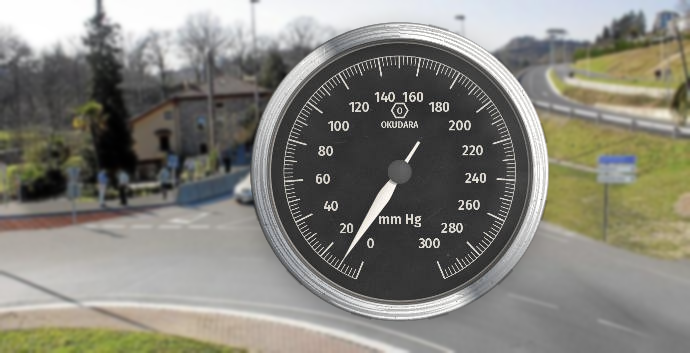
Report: 10mmHg
